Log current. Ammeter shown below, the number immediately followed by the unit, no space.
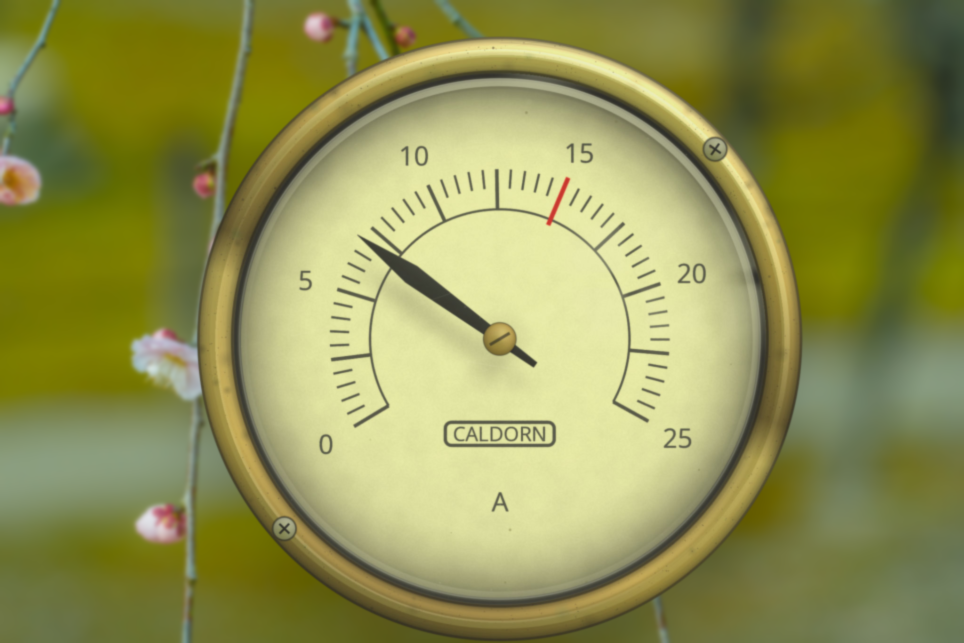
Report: 7A
